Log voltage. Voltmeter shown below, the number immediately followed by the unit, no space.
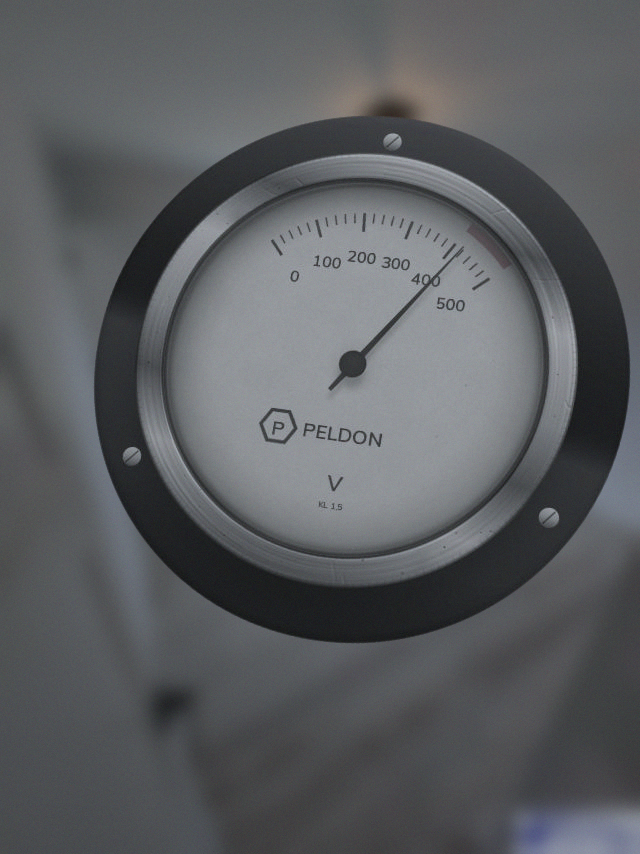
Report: 420V
